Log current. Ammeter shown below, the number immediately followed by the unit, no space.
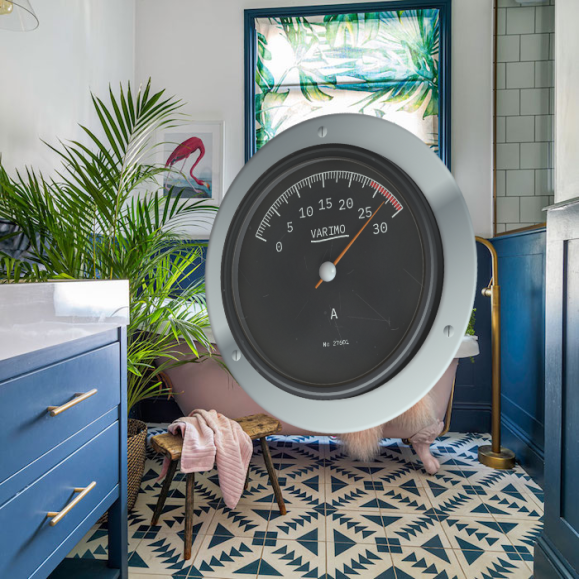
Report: 27.5A
